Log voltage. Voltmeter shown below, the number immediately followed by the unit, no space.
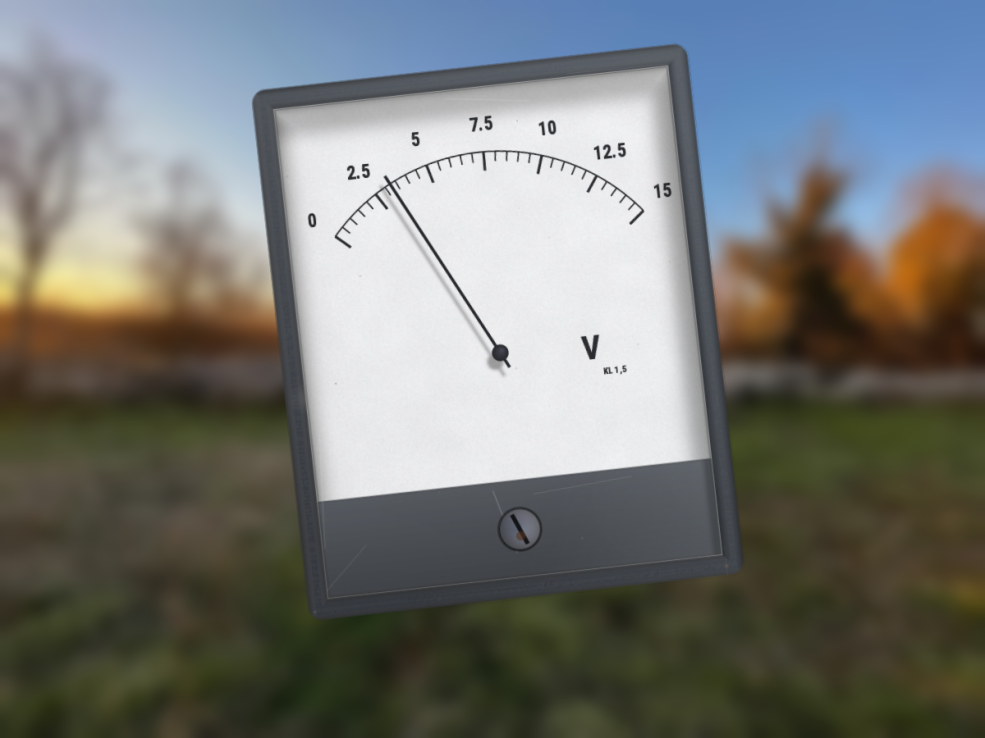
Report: 3.25V
